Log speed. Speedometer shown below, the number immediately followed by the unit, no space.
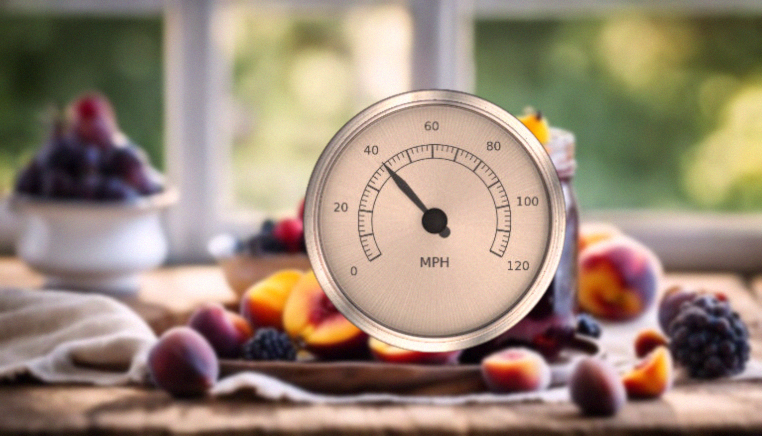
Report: 40mph
